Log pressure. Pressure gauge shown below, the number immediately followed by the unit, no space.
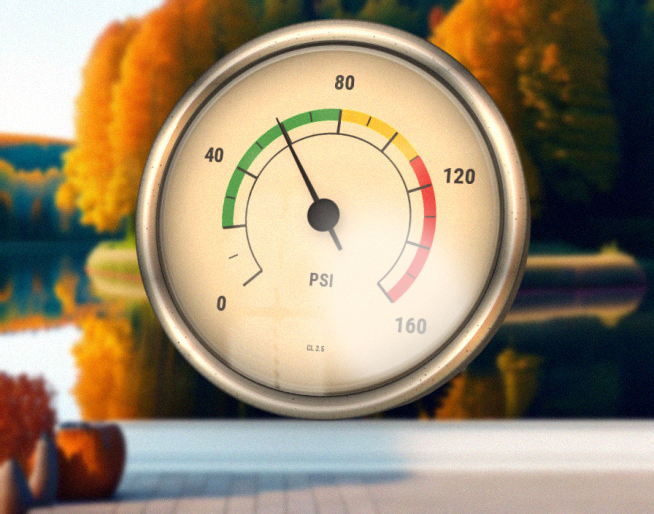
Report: 60psi
